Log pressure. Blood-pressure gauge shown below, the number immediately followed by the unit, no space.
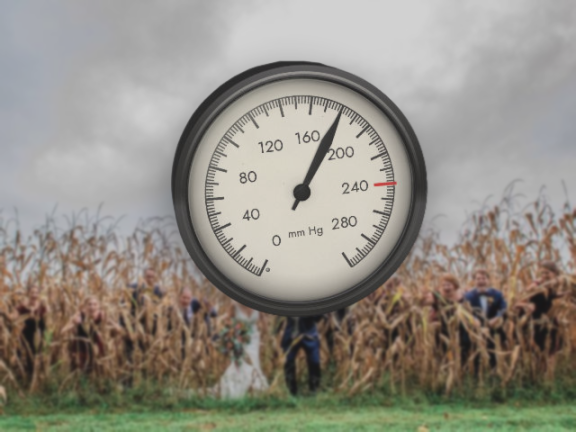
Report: 180mmHg
